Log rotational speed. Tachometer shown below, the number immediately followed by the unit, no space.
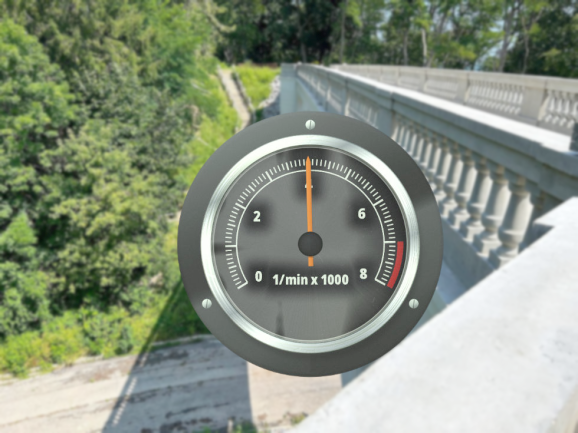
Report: 4000rpm
